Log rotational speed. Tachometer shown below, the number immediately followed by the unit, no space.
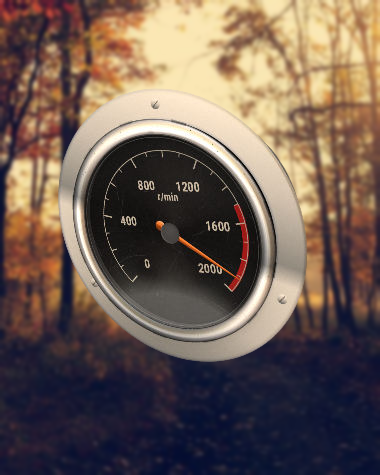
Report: 1900rpm
